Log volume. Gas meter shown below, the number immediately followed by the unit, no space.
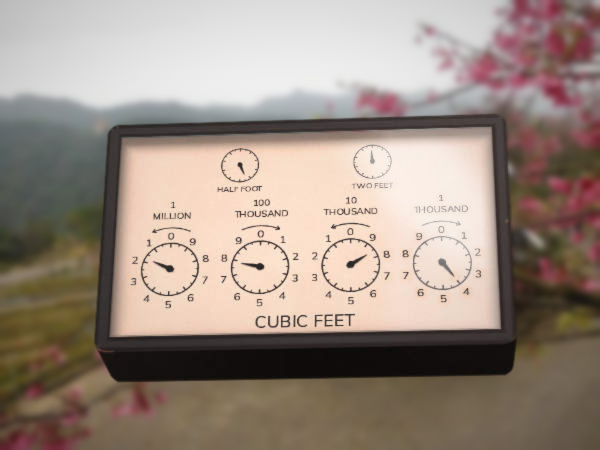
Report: 178400ft³
